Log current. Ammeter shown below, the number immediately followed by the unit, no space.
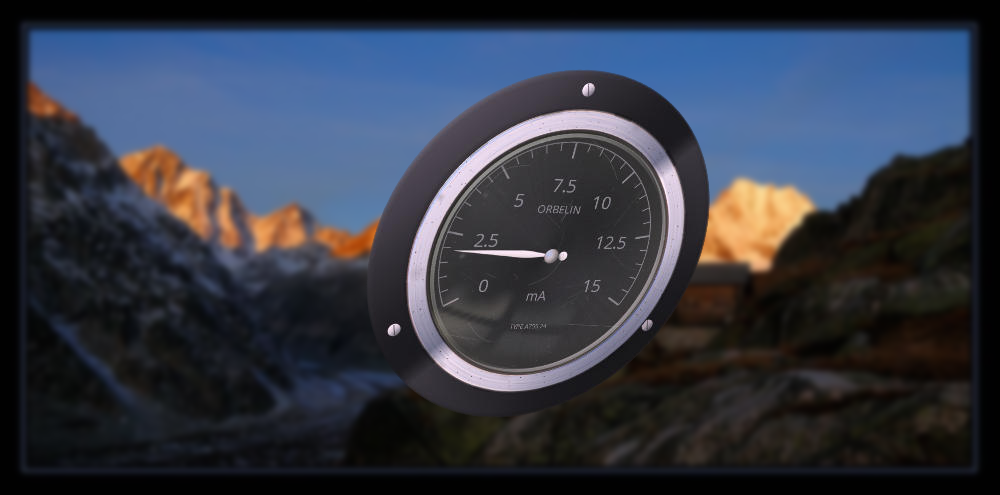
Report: 2mA
